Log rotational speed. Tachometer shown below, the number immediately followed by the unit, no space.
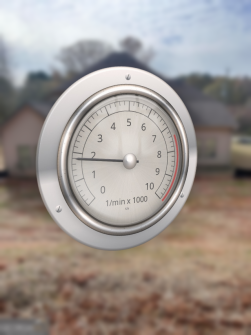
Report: 1800rpm
